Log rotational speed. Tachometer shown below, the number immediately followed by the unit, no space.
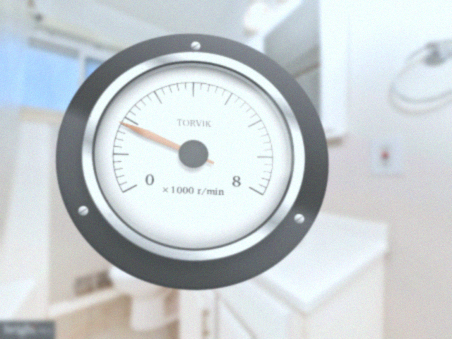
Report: 1800rpm
